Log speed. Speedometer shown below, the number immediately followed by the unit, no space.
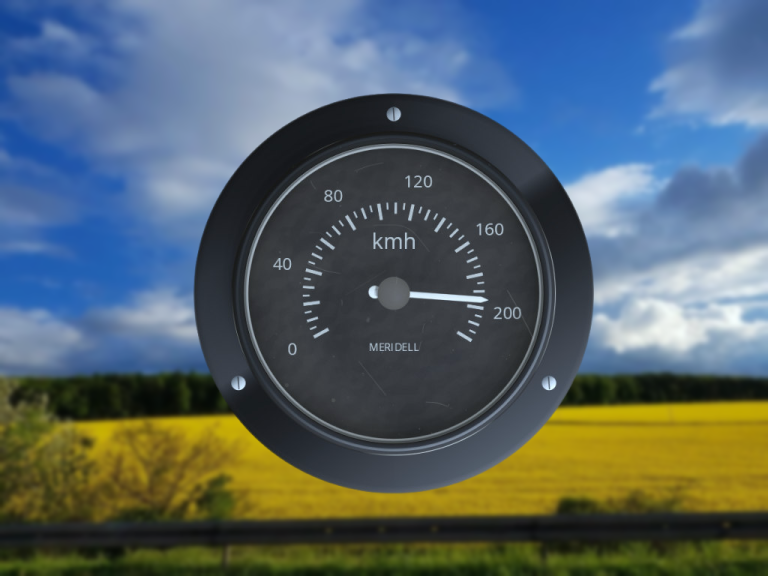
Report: 195km/h
